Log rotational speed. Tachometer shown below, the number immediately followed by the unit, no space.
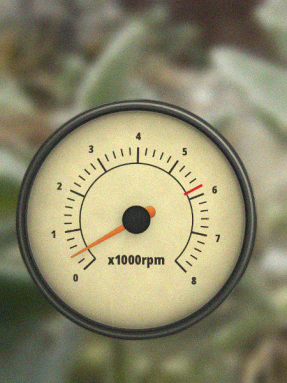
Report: 400rpm
